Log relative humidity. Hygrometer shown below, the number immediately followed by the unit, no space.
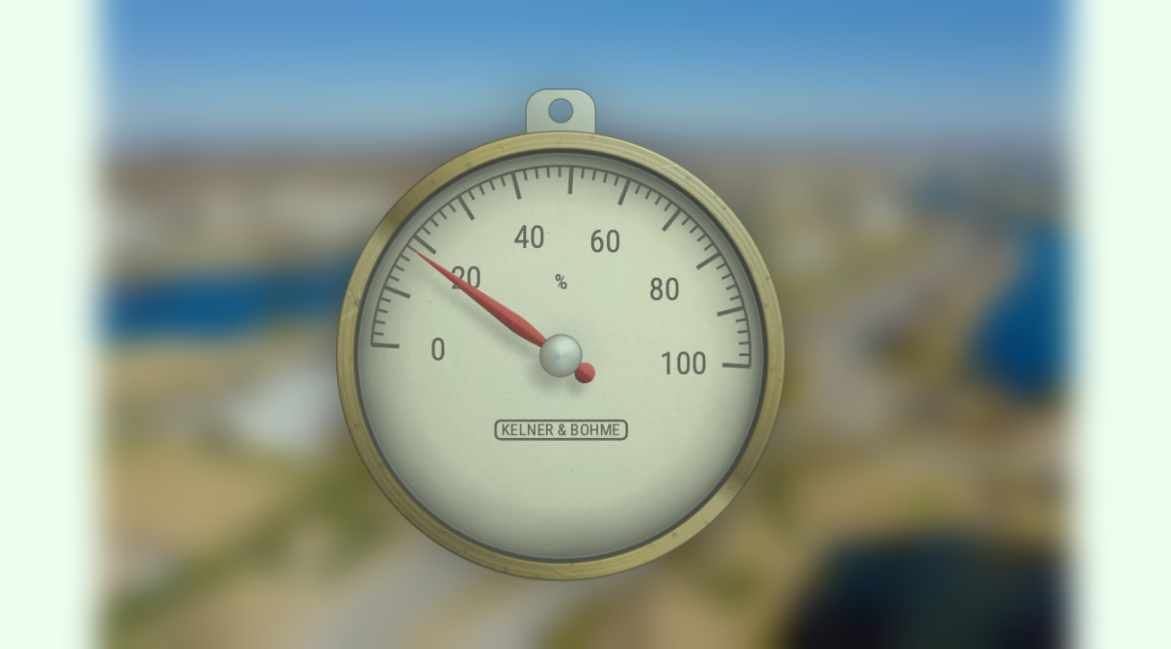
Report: 18%
